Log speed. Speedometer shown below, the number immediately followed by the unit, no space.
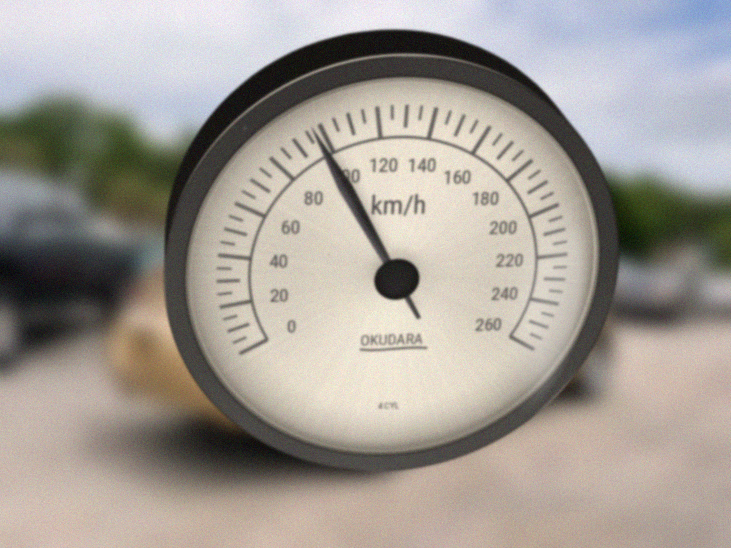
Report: 97.5km/h
